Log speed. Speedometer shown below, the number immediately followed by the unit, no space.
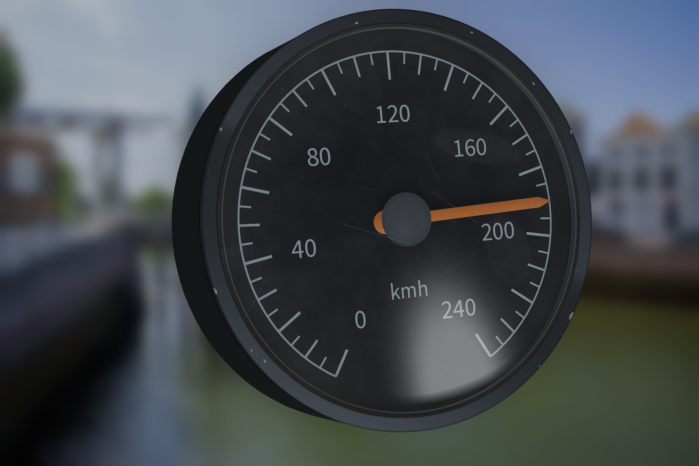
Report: 190km/h
